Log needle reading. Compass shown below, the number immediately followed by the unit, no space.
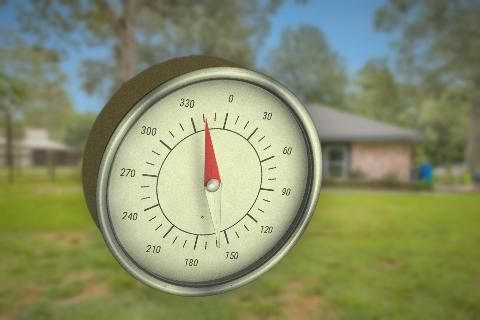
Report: 340°
